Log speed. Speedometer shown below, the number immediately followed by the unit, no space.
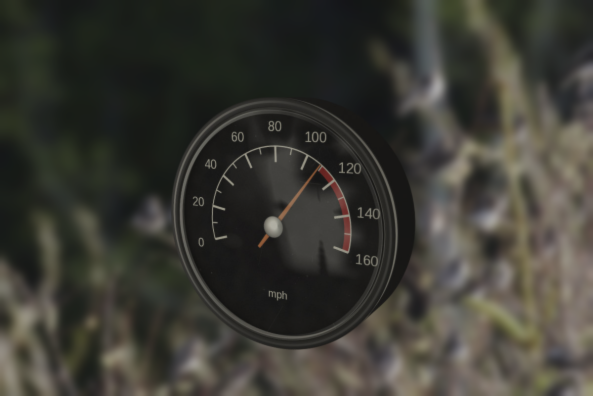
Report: 110mph
